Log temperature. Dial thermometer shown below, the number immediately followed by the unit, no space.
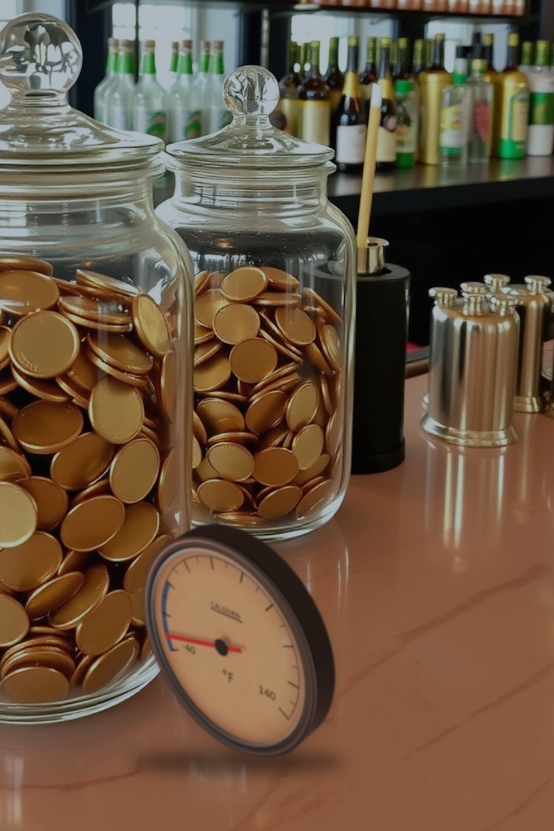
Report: -30°F
